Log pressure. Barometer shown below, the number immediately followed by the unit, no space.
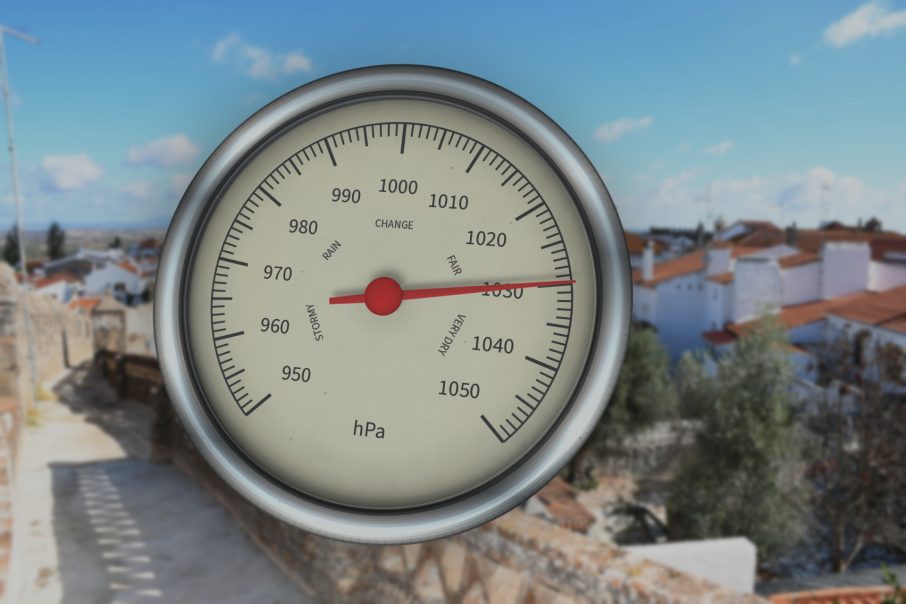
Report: 1030hPa
